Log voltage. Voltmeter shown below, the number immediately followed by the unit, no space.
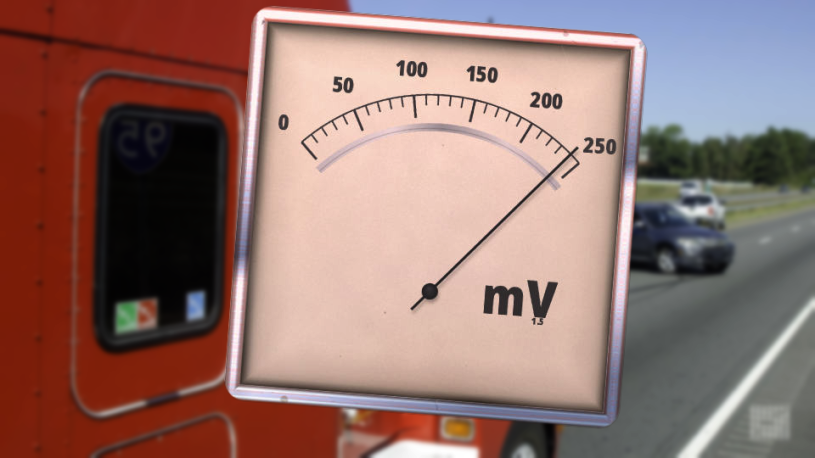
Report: 240mV
